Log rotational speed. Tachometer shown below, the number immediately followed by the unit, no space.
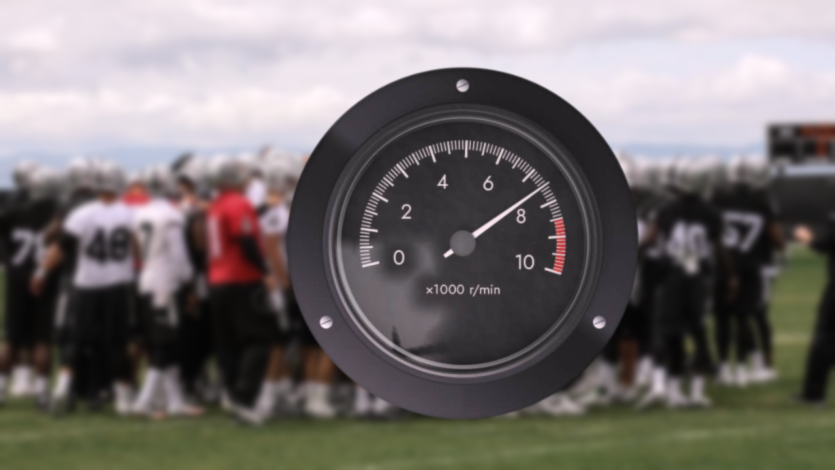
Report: 7500rpm
